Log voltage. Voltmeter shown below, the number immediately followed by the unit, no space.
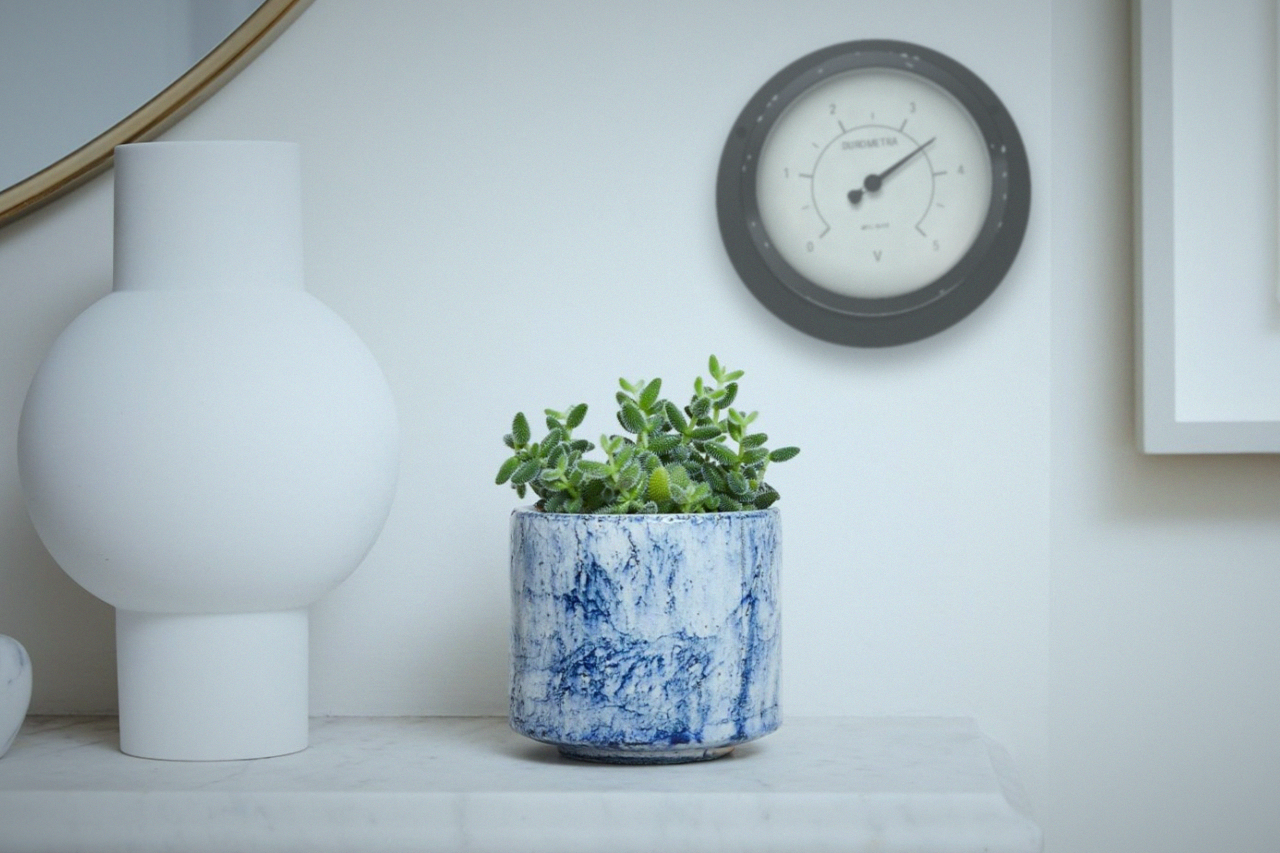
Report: 3.5V
